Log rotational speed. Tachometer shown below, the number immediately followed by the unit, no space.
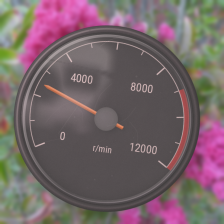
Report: 2500rpm
